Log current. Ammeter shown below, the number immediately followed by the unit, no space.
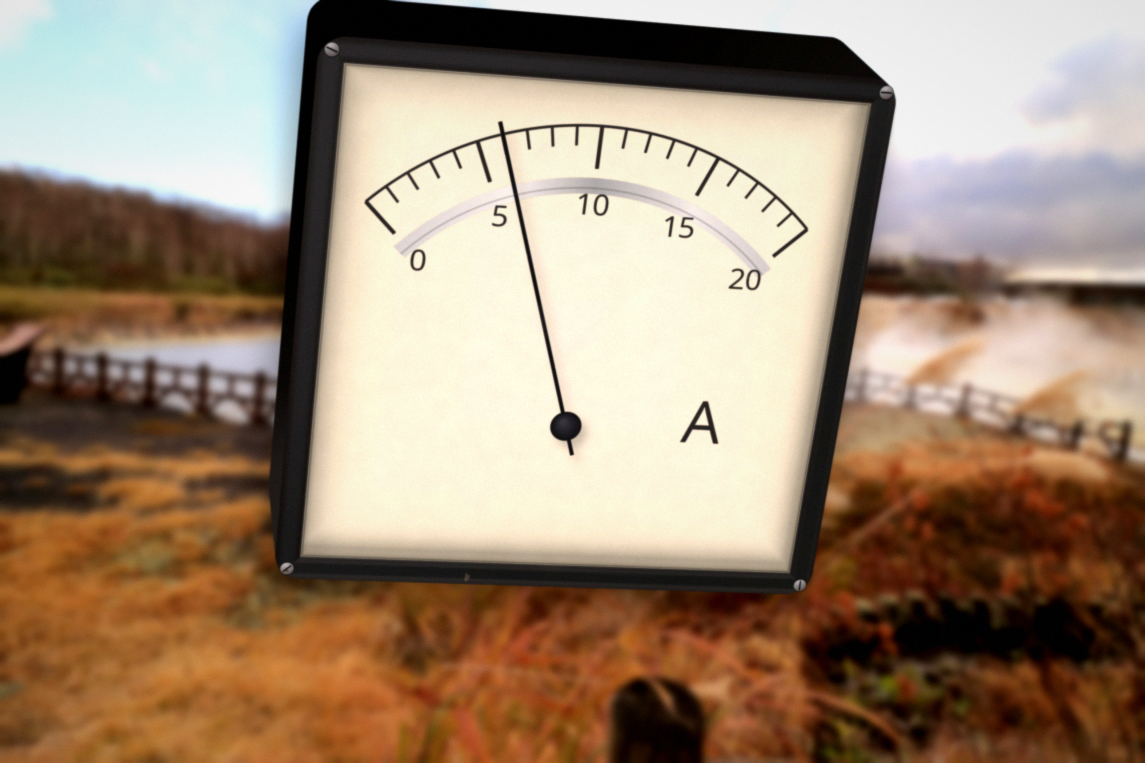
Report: 6A
